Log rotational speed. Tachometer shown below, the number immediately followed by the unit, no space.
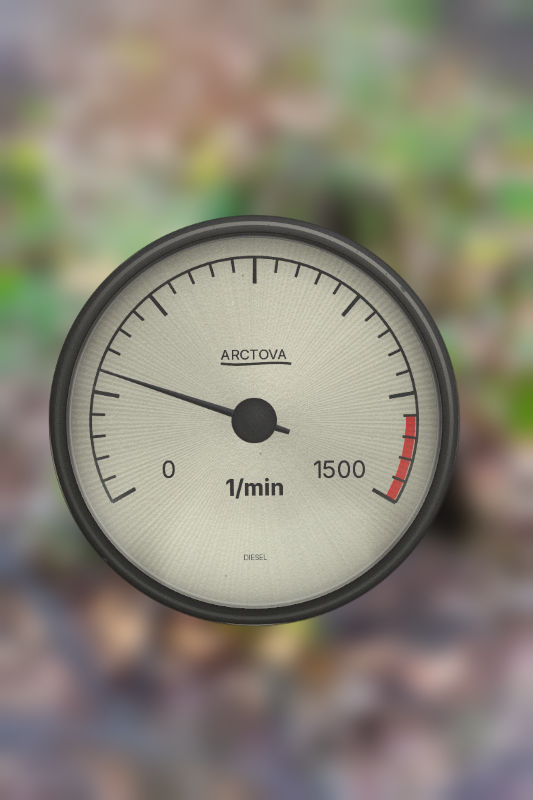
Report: 300rpm
